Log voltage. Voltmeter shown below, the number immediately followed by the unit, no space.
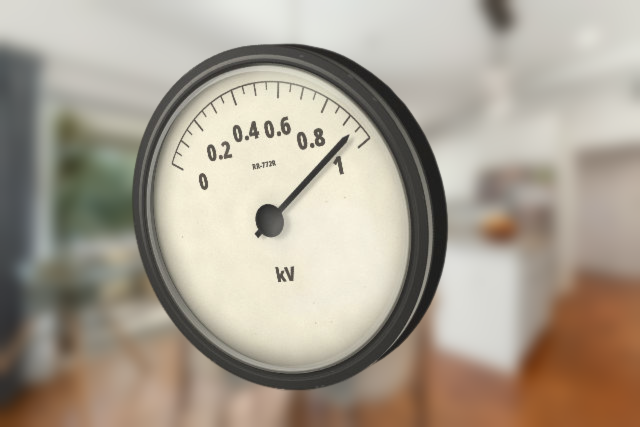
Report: 0.95kV
